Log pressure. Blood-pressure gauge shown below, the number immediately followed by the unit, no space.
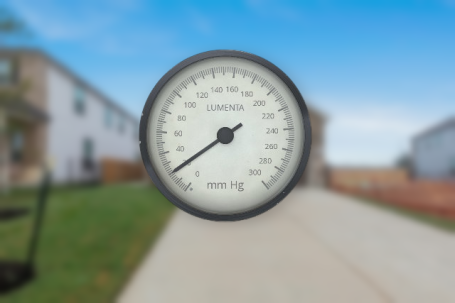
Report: 20mmHg
